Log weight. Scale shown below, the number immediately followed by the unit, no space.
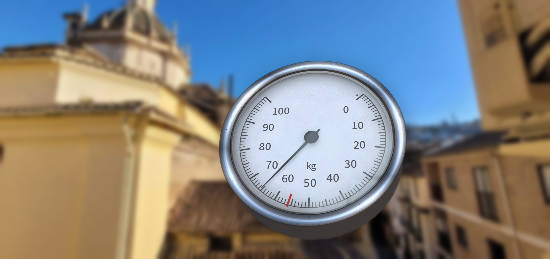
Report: 65kg
